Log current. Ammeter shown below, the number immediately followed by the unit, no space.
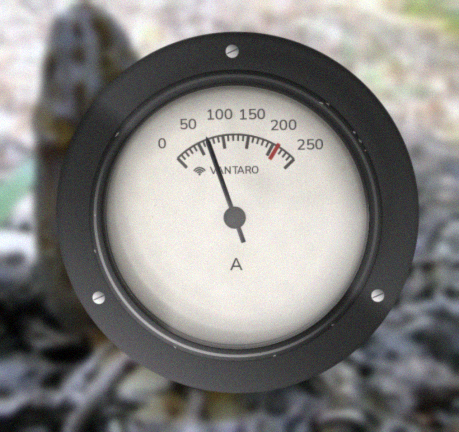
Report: 70A
